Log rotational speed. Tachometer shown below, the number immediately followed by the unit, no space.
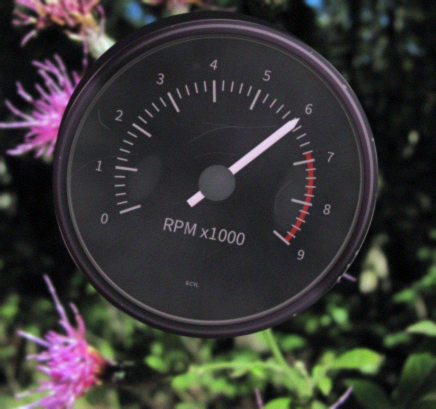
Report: 6000rpm
